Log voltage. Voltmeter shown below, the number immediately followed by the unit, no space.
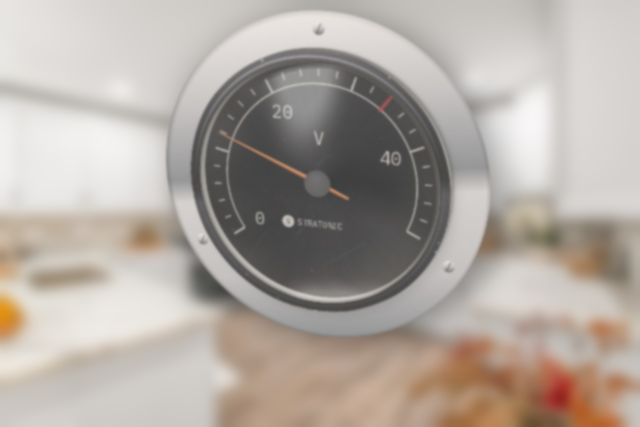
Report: 12V
